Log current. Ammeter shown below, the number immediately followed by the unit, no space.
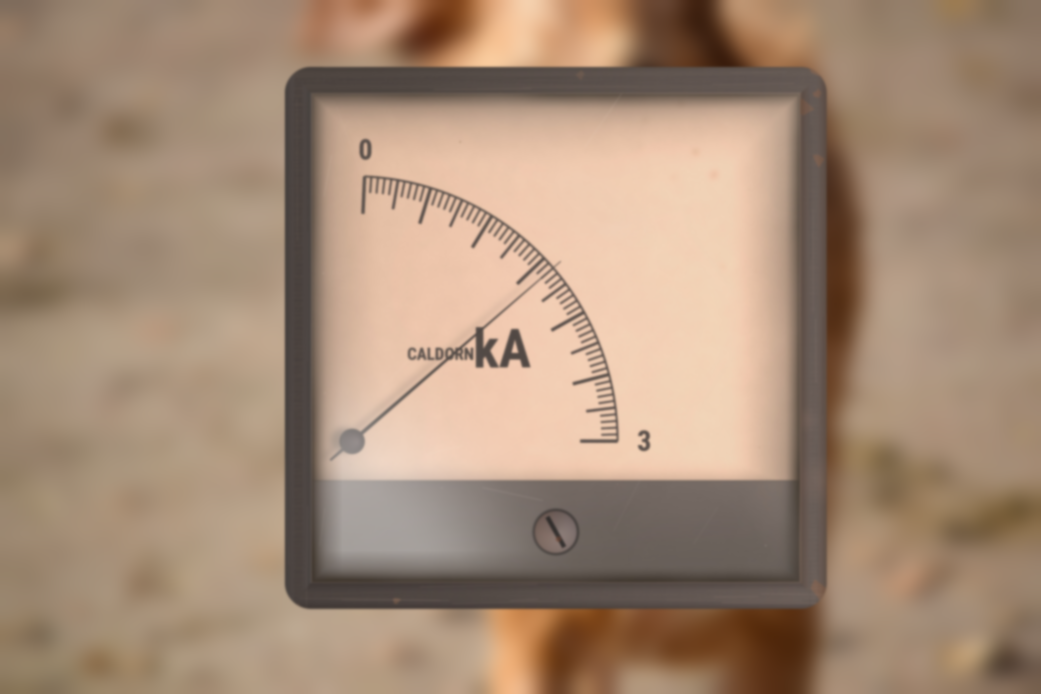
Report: 1.6kA
